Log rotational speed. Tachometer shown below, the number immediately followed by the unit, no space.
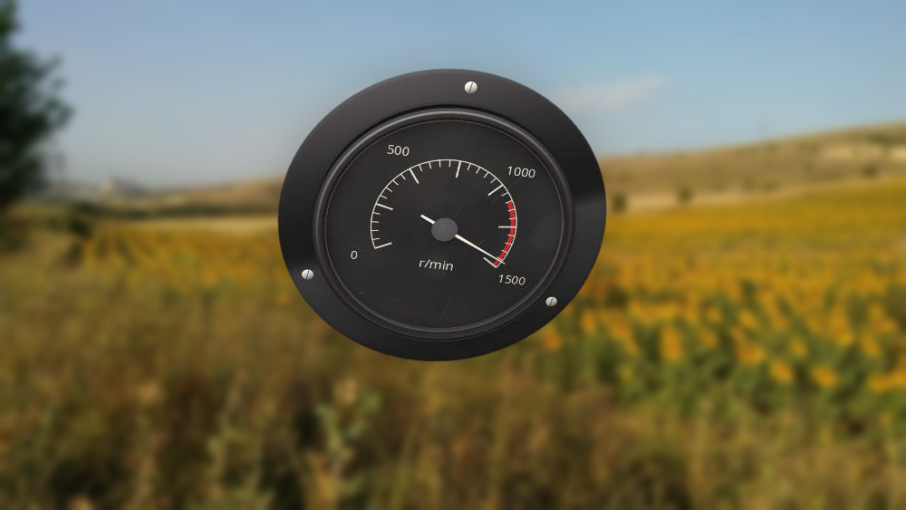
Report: 1450rpm
